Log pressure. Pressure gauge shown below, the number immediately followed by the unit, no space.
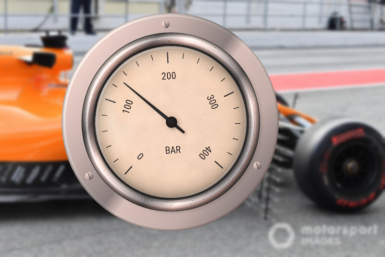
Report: 130bar
